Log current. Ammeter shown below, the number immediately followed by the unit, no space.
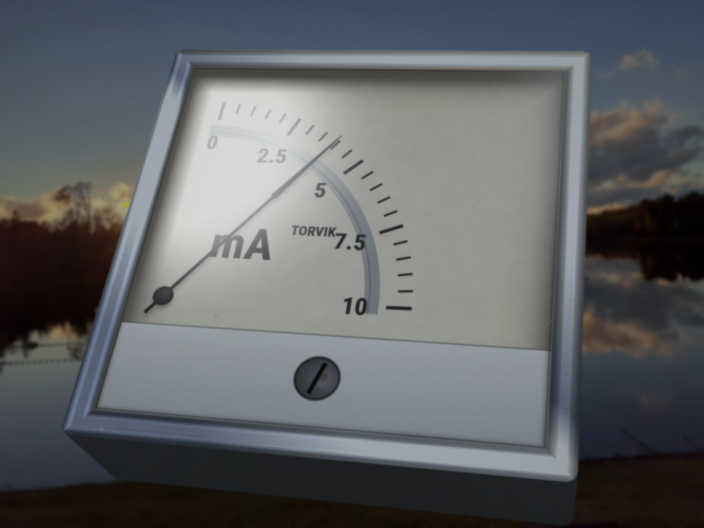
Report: 4mA
